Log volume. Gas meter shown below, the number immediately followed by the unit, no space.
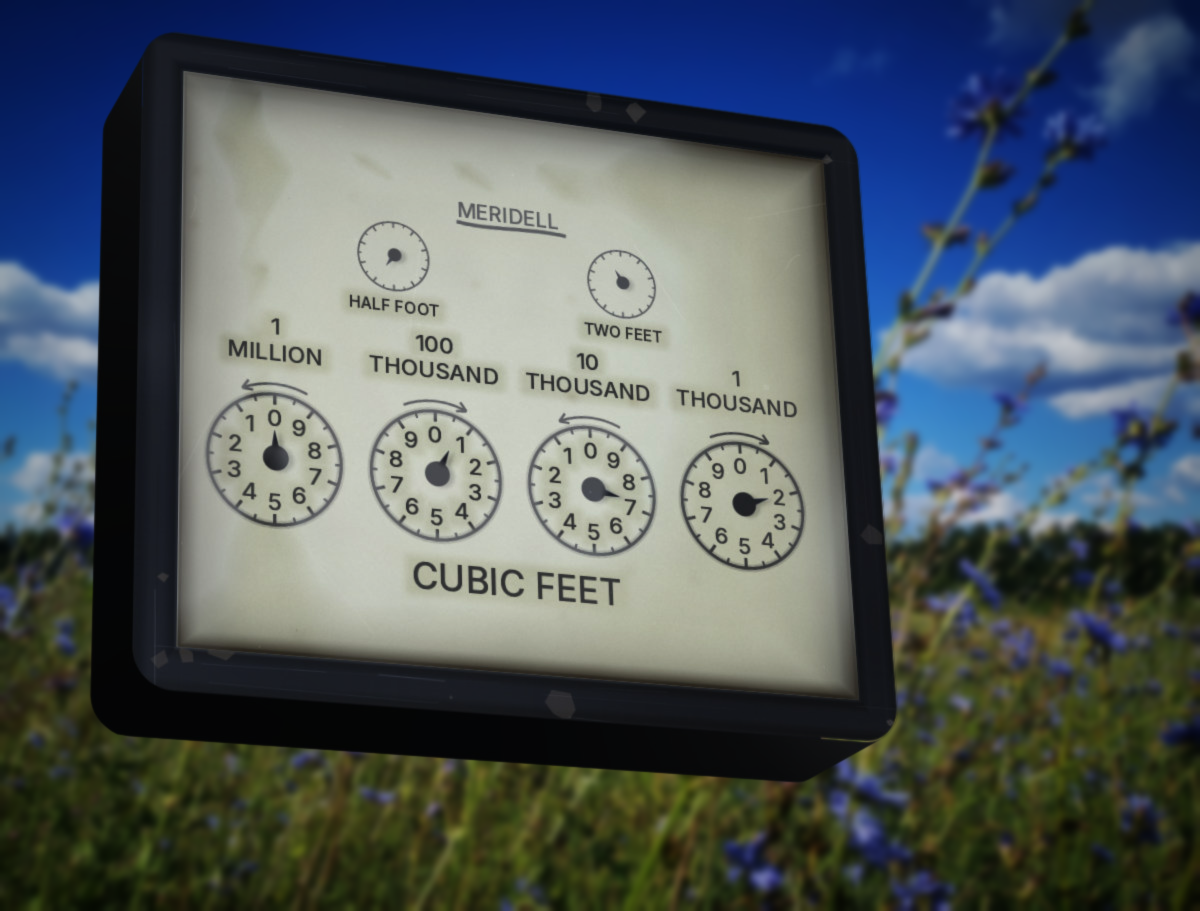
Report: 7200ft³
